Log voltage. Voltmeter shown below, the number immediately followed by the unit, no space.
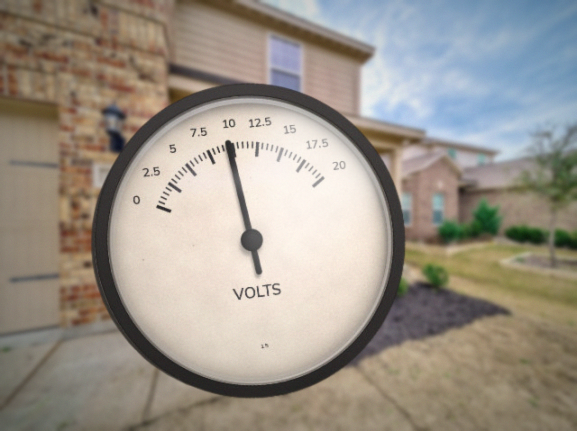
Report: 9.5V
